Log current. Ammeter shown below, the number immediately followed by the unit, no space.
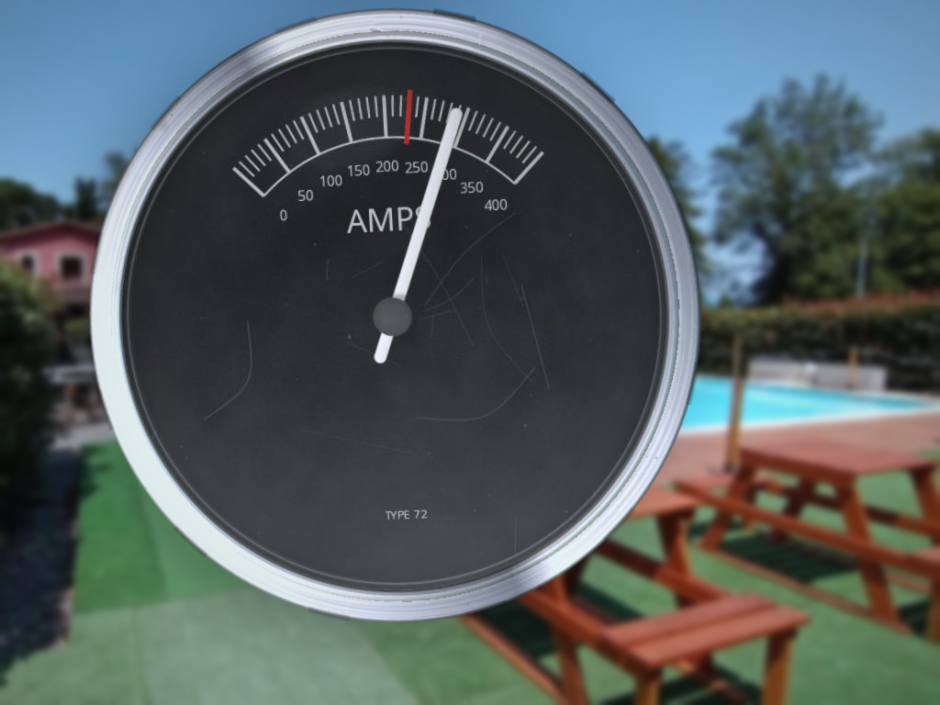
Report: 290A
